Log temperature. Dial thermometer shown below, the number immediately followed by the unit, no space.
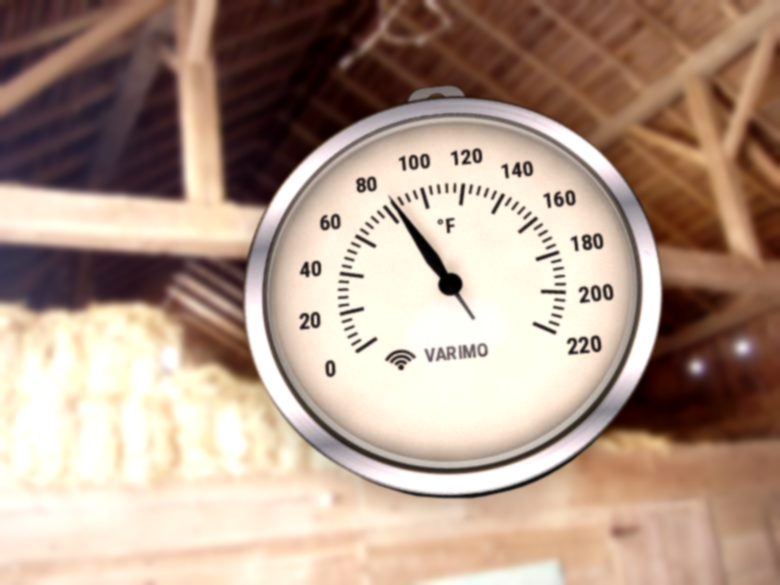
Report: 84°F
